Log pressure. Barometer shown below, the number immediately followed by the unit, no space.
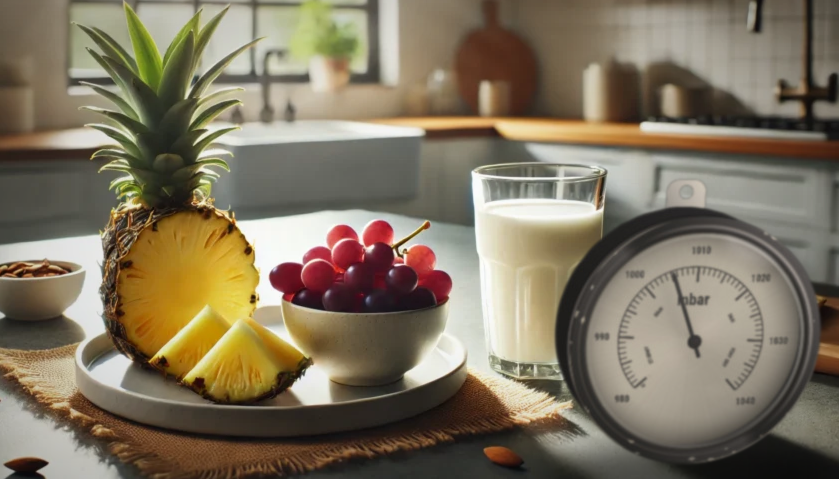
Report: 1005mbar
